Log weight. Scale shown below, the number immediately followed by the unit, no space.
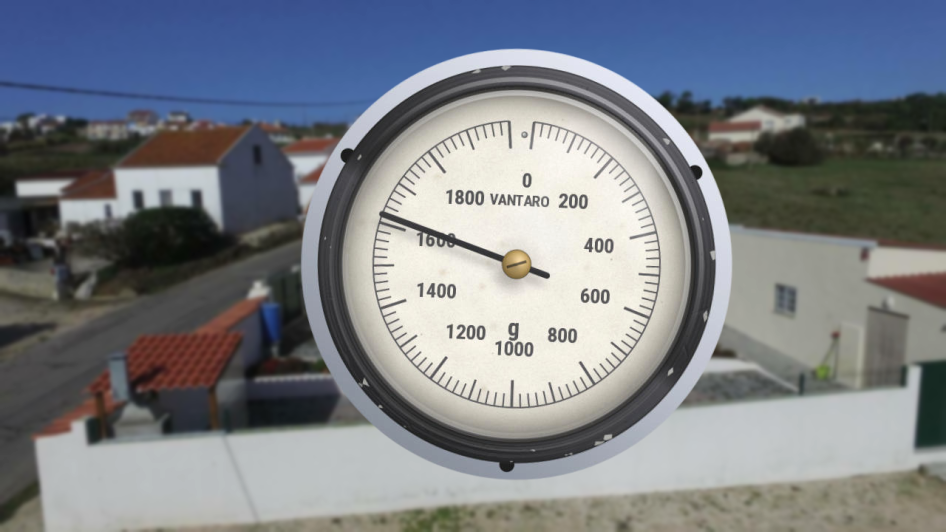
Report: 1620g
